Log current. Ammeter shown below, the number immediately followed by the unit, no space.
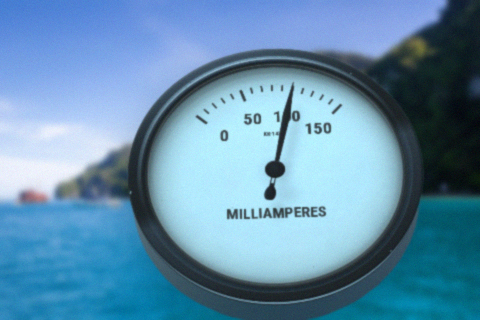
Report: 100mA
